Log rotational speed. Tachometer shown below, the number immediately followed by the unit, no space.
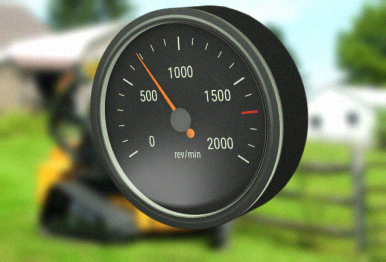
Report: 700rpm
